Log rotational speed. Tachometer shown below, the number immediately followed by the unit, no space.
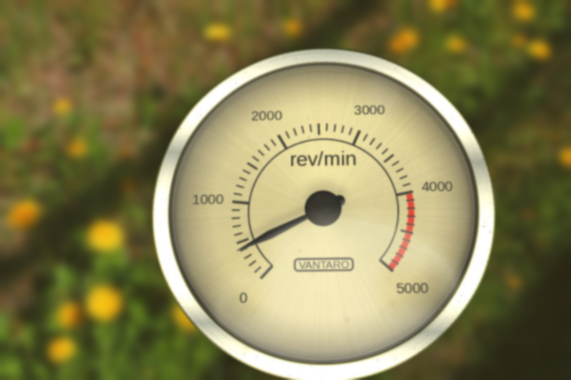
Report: 400rpm
